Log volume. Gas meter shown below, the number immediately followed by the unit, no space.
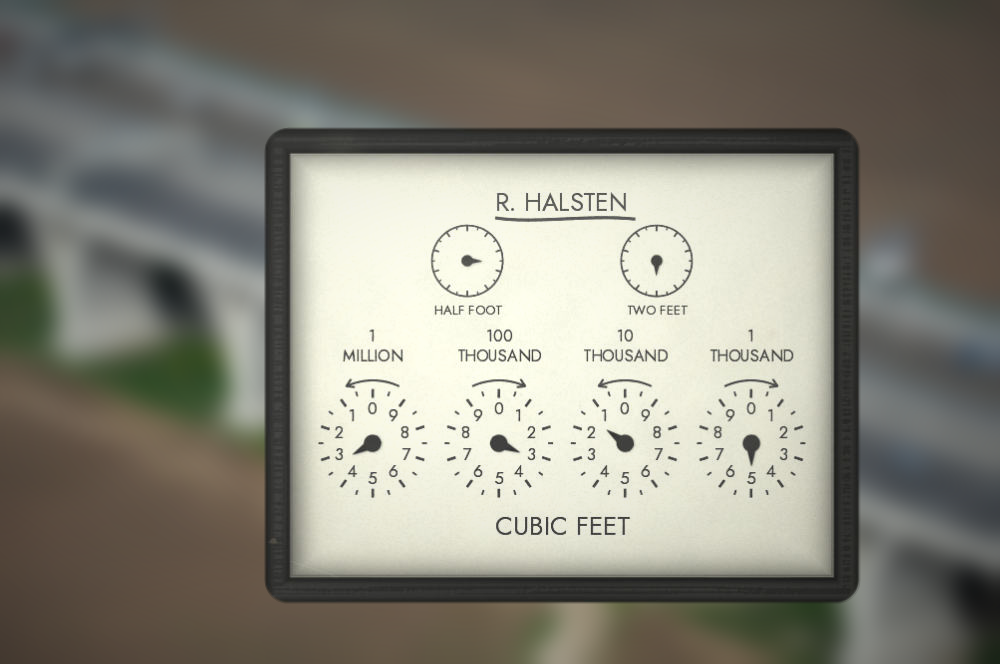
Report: 331500ft³
